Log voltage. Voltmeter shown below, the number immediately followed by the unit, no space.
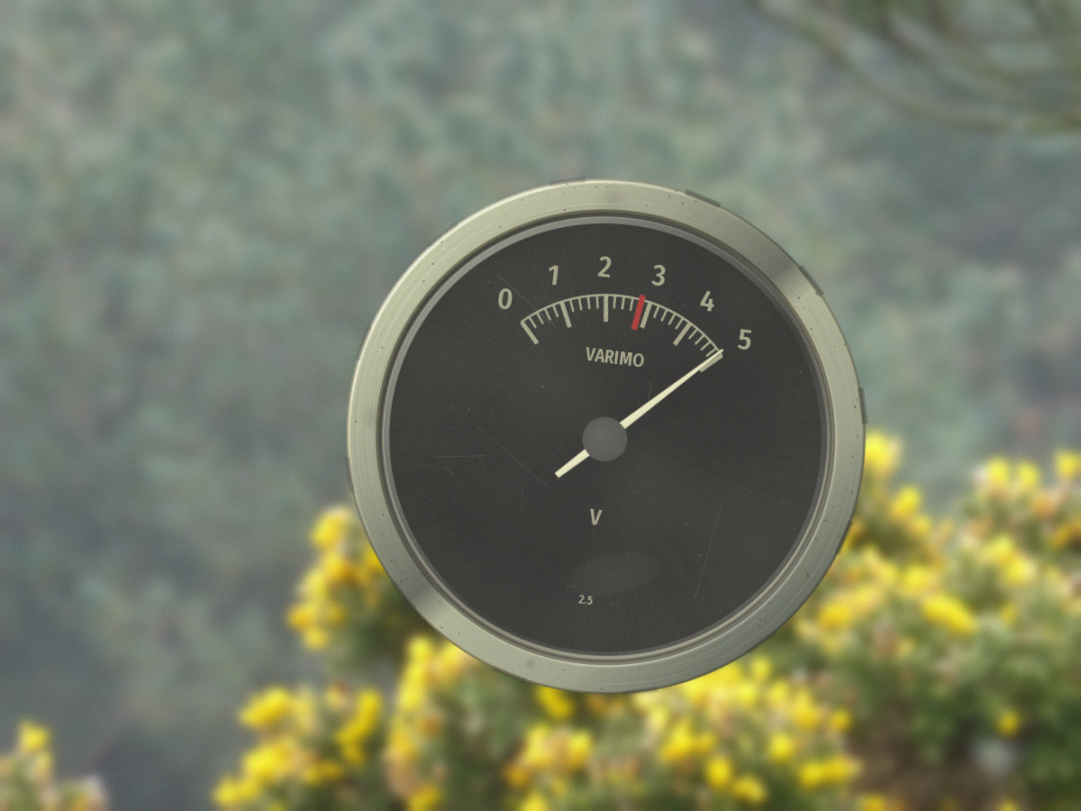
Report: 4.9V
